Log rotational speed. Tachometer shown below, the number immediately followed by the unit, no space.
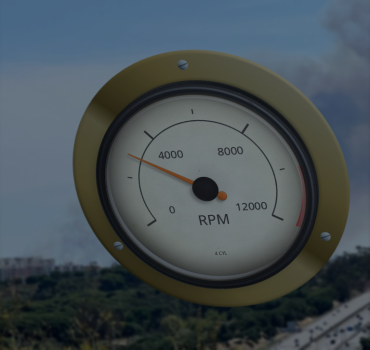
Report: 3000rpm
